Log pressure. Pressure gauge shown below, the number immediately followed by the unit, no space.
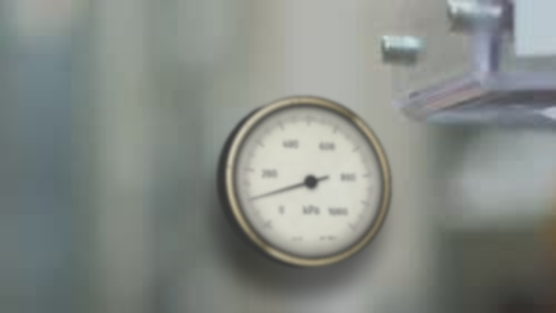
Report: 100kPa
